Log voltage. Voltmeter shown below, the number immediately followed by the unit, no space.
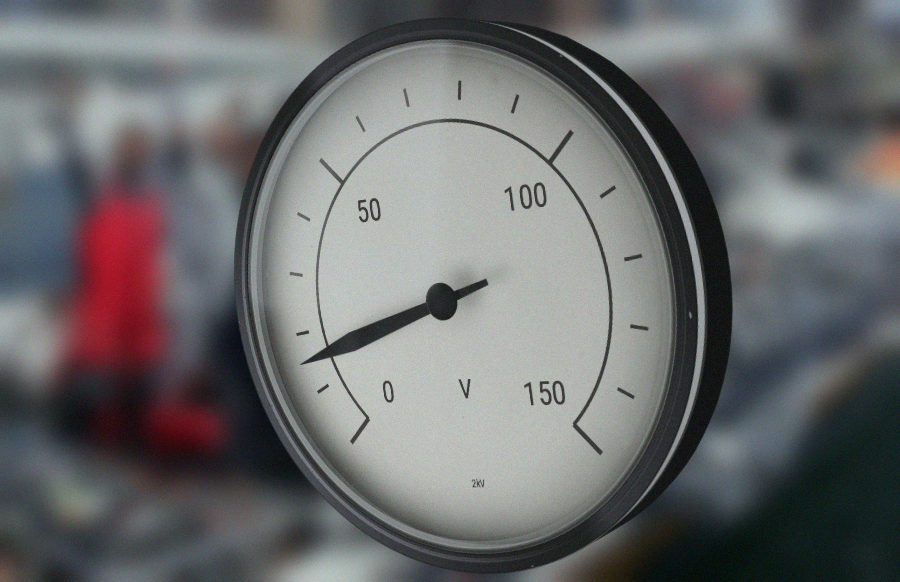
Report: 15V
